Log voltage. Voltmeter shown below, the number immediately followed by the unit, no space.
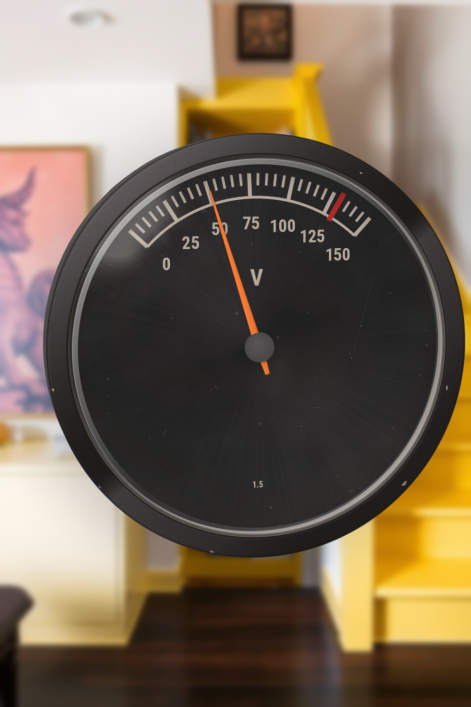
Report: 50V
